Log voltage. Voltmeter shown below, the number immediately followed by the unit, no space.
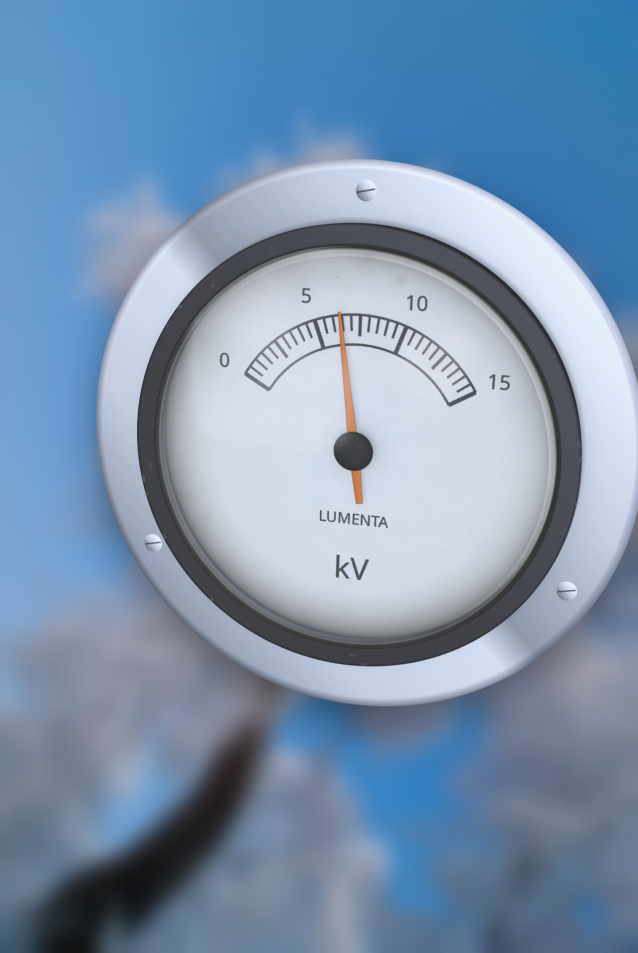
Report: 6.5kV
